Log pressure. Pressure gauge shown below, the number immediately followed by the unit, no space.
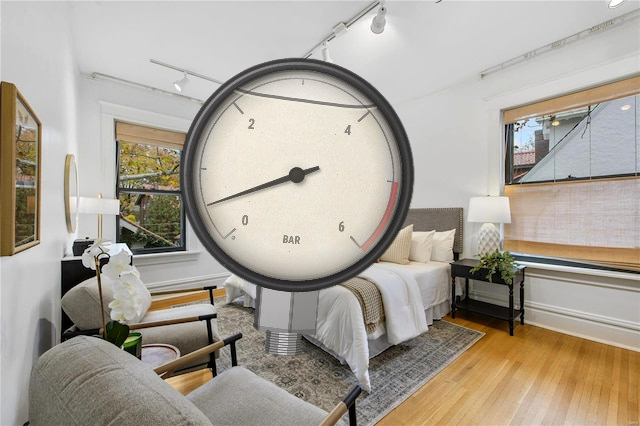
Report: 0.5bar
